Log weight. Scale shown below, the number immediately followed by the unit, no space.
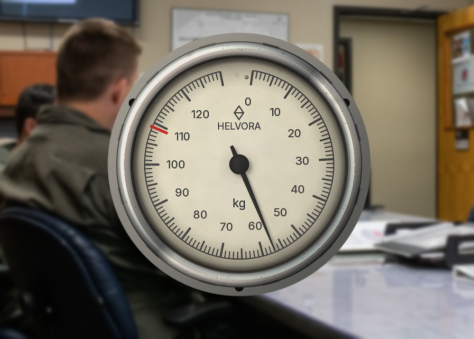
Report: 57kg
